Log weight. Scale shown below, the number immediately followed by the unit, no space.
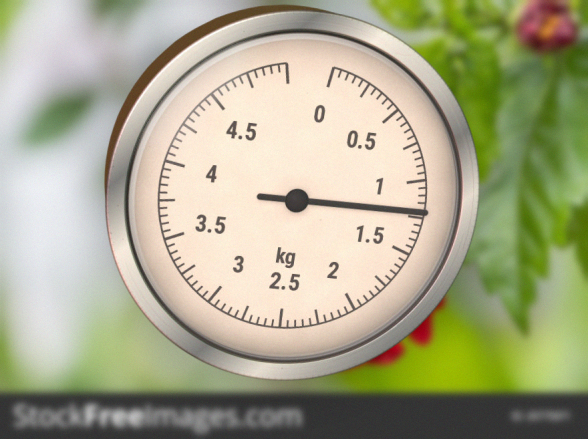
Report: 1.2kg
